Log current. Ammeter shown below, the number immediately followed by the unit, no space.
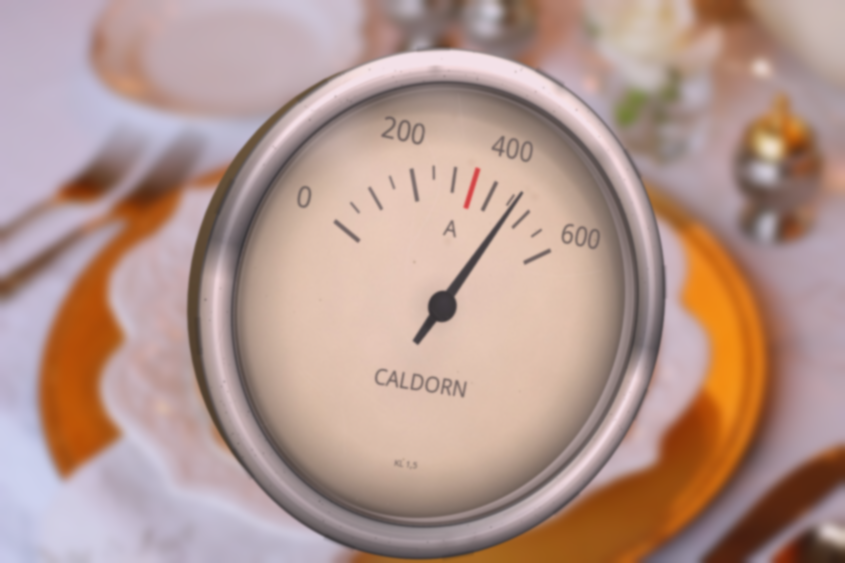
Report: 450A
